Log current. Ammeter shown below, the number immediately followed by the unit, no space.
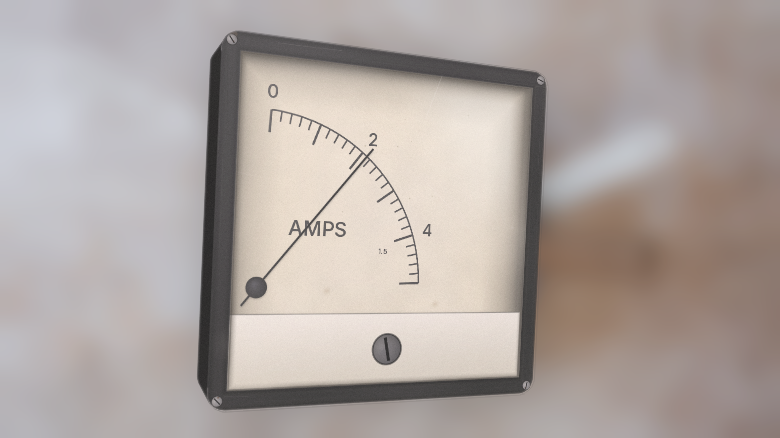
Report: 2.1A
